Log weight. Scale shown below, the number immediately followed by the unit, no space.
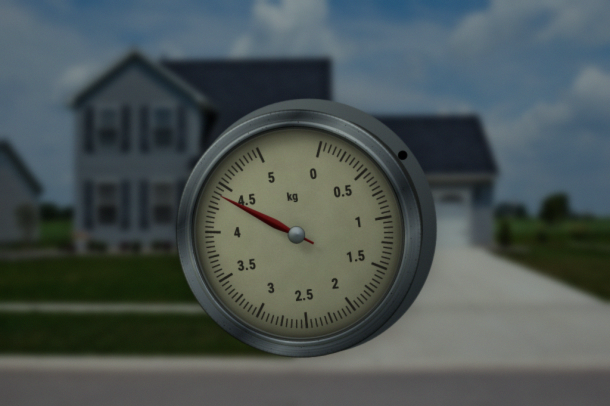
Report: 4.4kg
